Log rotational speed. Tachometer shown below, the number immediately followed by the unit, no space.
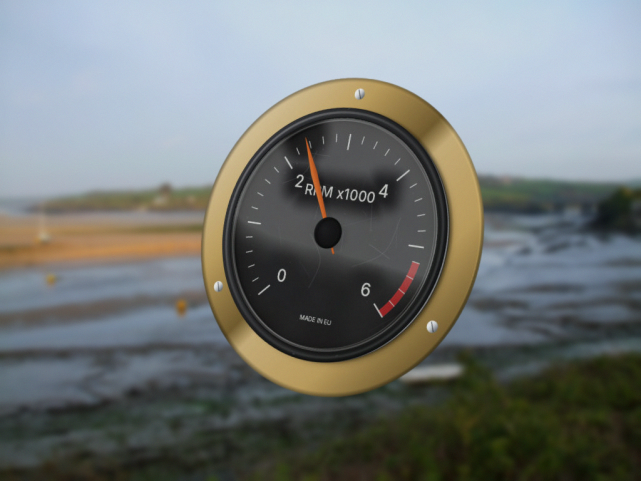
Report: 2400rpm
